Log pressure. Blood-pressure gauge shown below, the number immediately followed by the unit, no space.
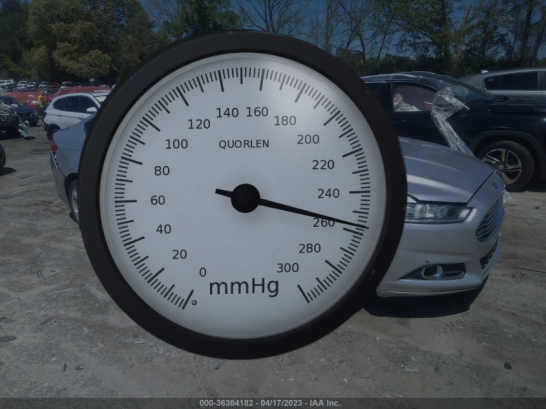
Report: 256mmHg
